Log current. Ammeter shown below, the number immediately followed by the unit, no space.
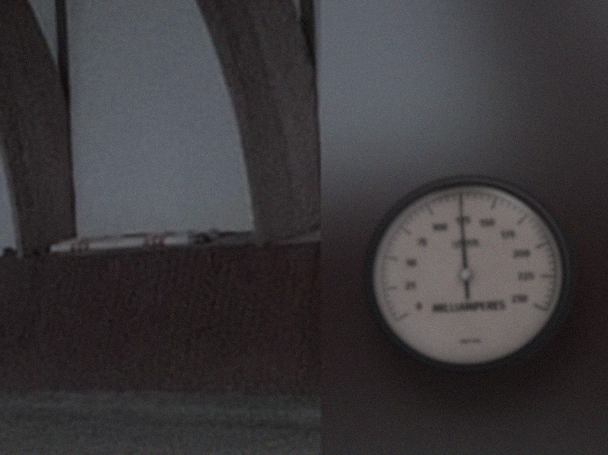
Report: 125mA
